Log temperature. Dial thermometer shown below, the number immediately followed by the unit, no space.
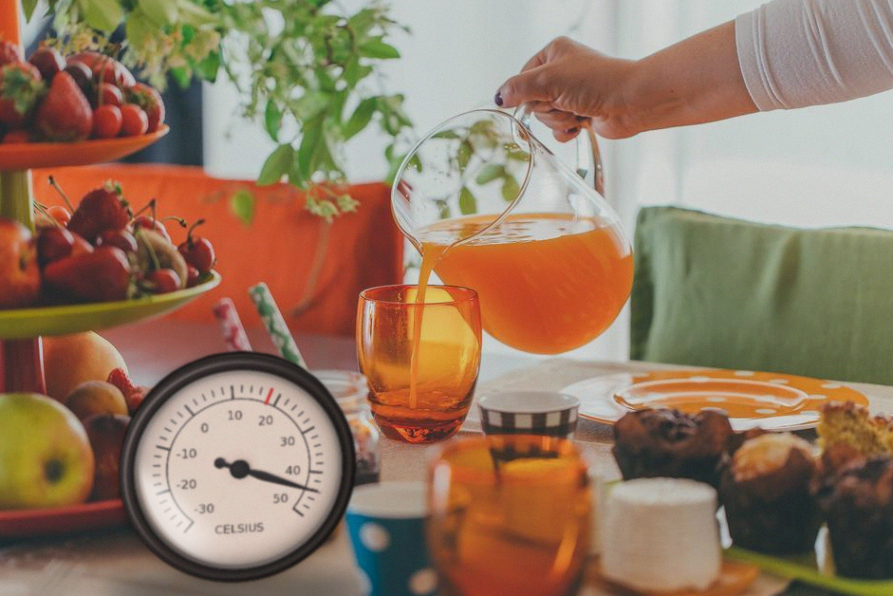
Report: 44°C
